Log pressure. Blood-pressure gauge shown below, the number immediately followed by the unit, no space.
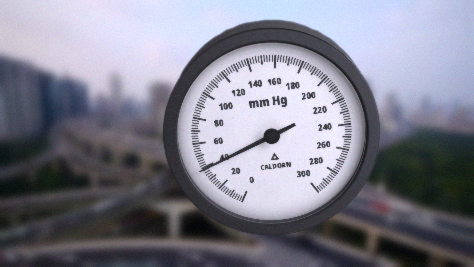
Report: 40mmHg
